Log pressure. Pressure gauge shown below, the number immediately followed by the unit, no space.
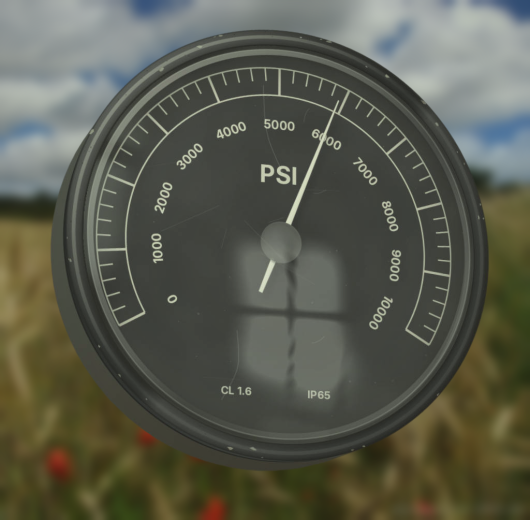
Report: 5900psi
